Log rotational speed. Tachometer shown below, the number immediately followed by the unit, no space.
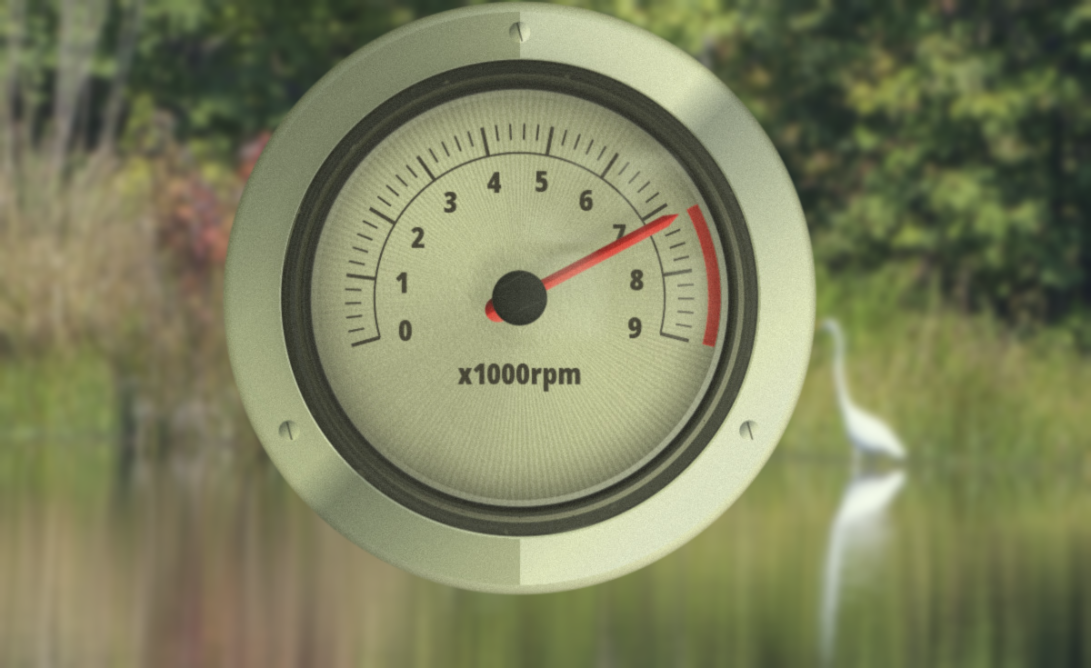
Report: 7200rpm
